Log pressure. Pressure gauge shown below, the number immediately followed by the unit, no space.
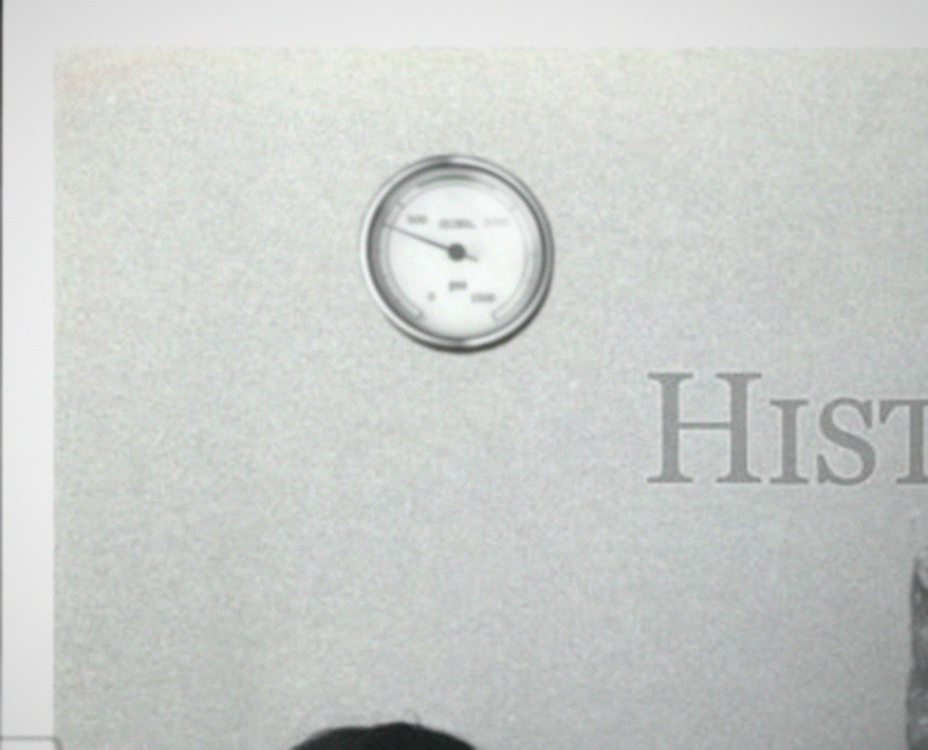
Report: 400psi
